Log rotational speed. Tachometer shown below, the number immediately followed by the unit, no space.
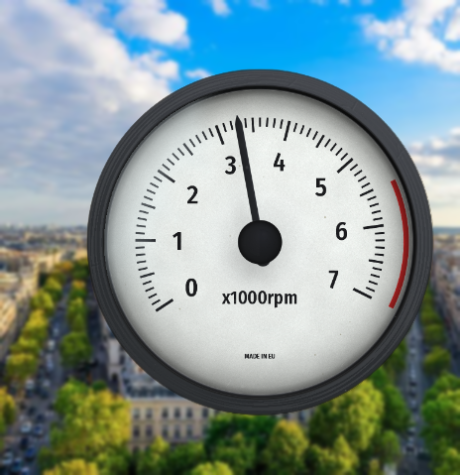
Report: 3300rpm
